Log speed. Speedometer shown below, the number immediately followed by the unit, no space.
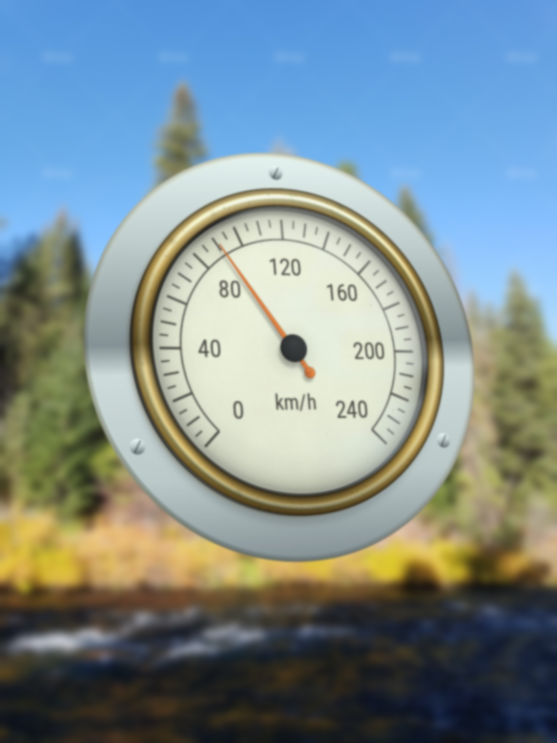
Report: 90km/h
